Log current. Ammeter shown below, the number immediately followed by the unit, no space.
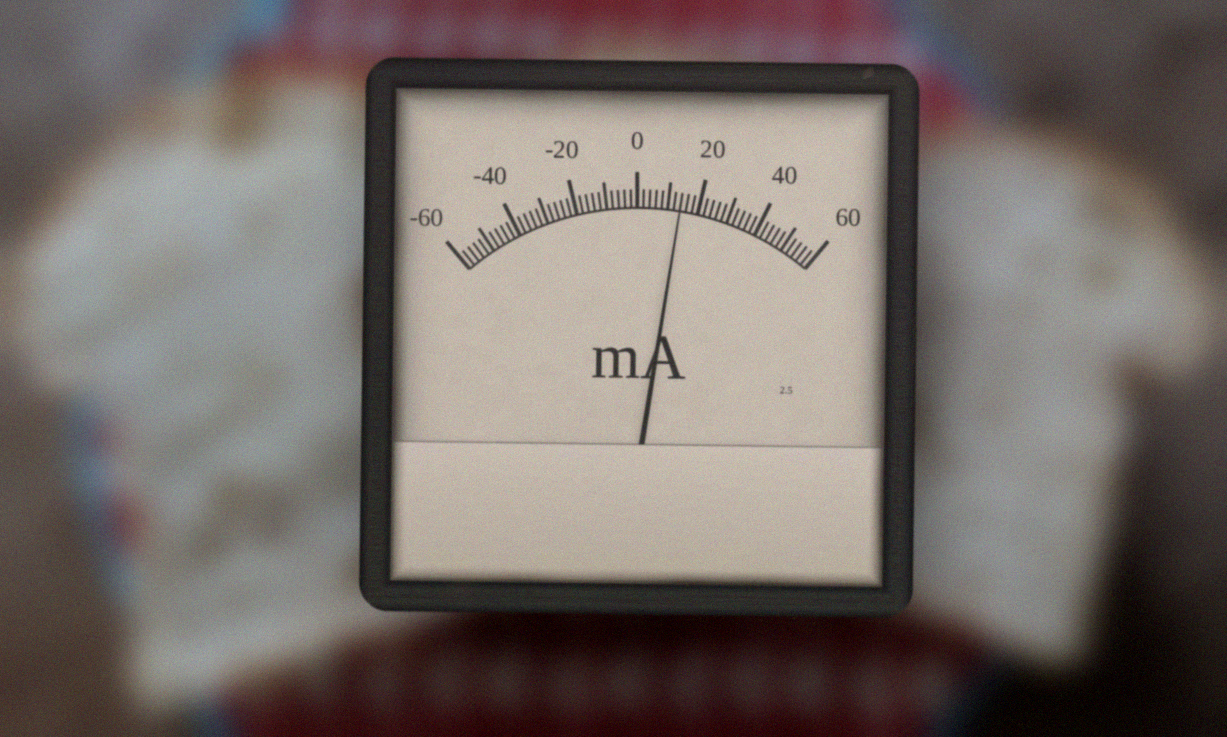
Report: 14mA
